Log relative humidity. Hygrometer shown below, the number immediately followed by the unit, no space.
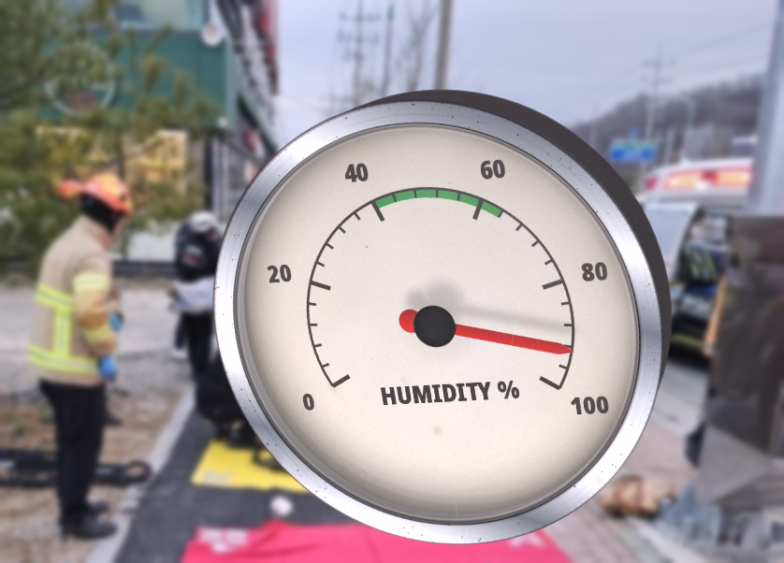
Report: 92%
